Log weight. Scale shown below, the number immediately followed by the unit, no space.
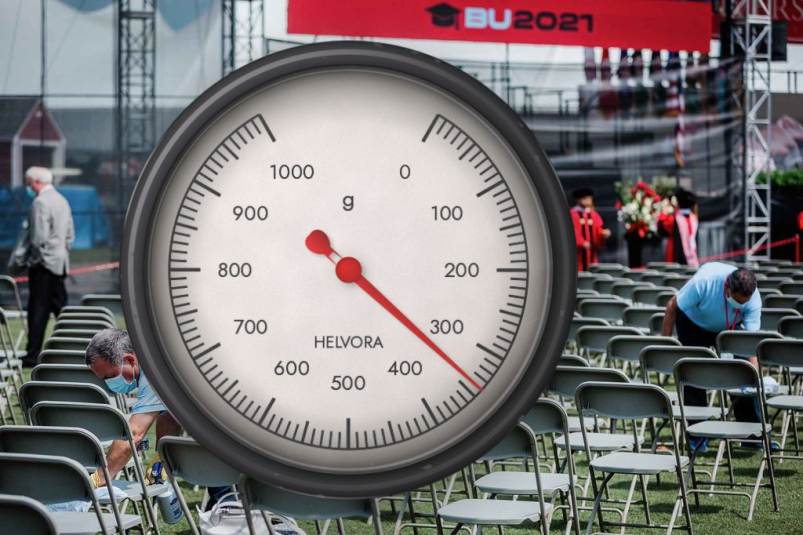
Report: 340g
